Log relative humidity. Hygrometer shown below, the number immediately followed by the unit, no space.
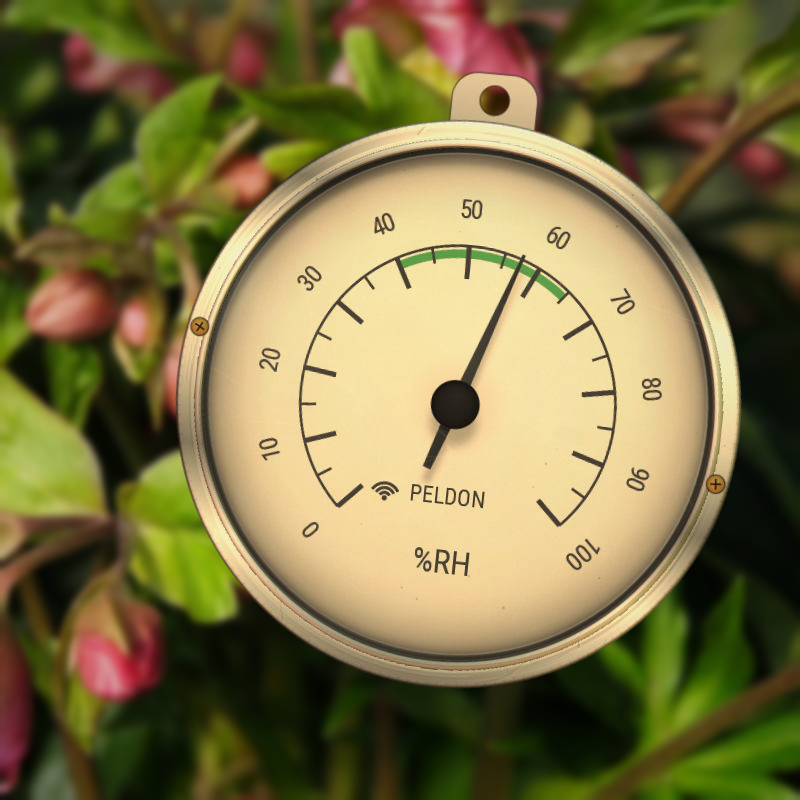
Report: 57.5%
